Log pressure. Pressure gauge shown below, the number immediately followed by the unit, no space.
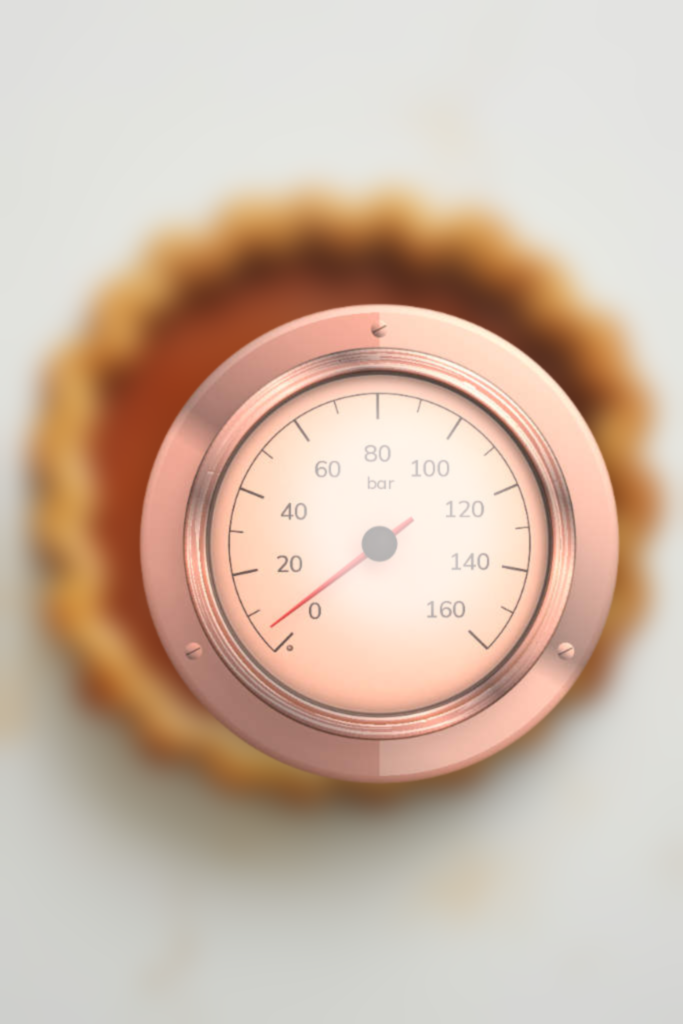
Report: 5bar
